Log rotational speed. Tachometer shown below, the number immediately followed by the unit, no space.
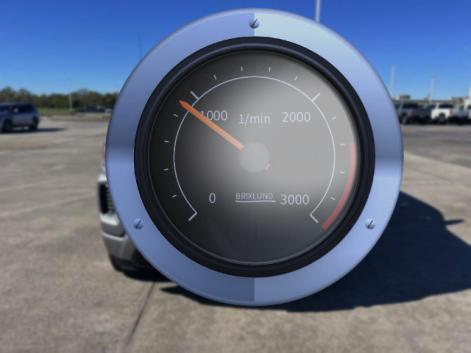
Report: 900rpm
